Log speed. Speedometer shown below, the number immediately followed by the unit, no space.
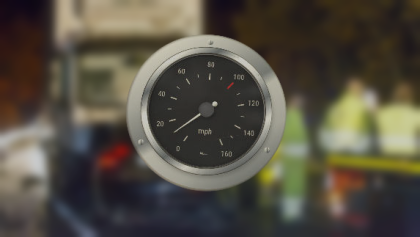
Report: 10mph
